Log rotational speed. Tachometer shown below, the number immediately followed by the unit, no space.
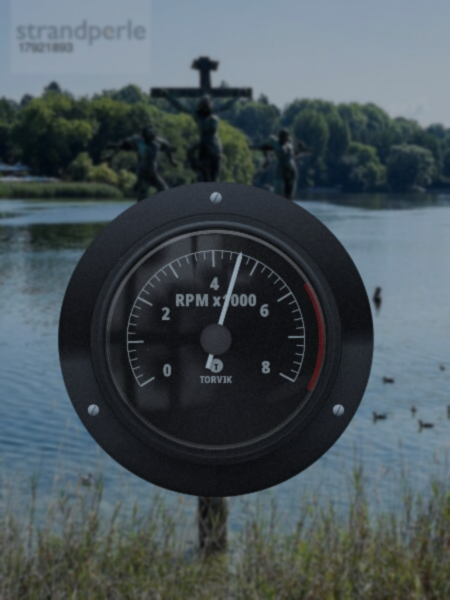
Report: 4600rpm
